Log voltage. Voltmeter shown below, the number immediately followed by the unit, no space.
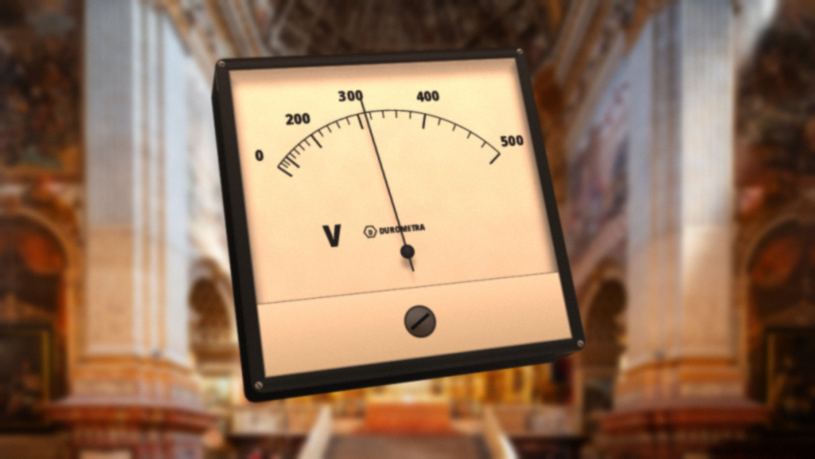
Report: 310V
